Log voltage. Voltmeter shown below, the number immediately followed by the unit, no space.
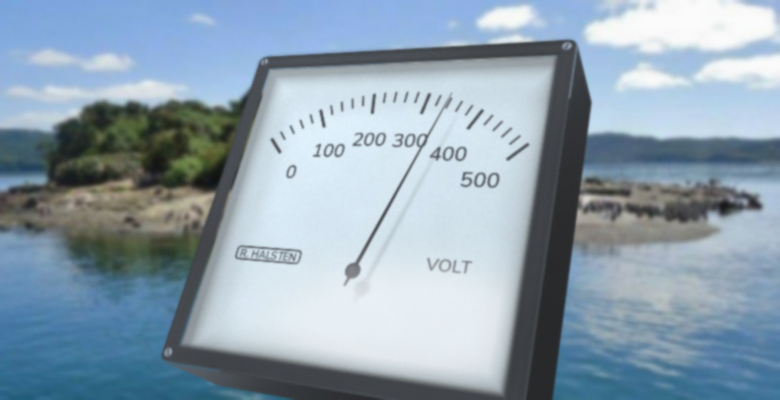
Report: 340V
